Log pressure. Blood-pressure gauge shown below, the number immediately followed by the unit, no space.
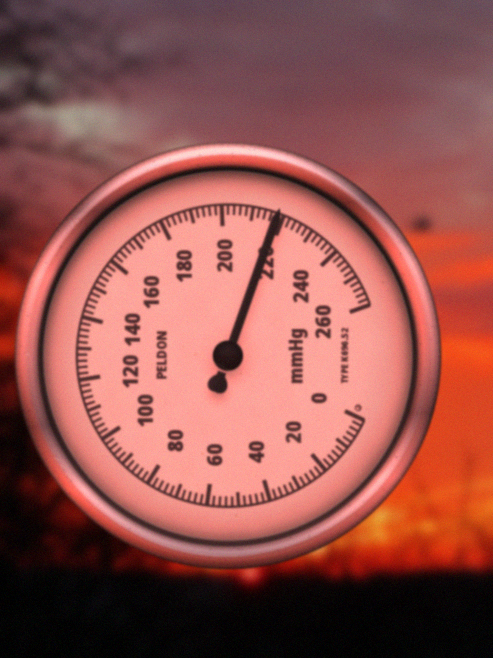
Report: 218mmHg
